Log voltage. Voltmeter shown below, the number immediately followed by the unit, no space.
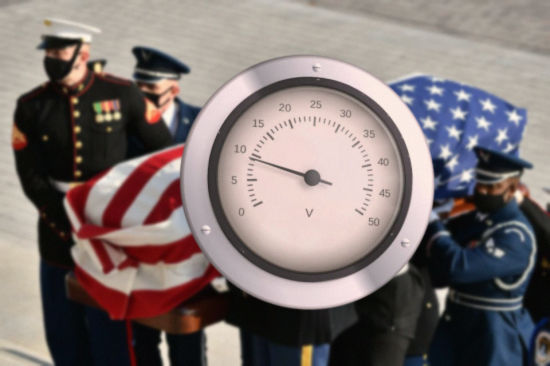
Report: 9V
